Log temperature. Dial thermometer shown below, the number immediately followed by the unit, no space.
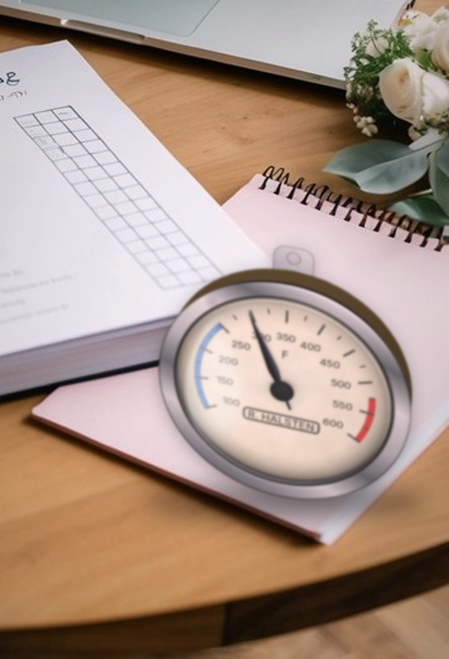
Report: 300°F
